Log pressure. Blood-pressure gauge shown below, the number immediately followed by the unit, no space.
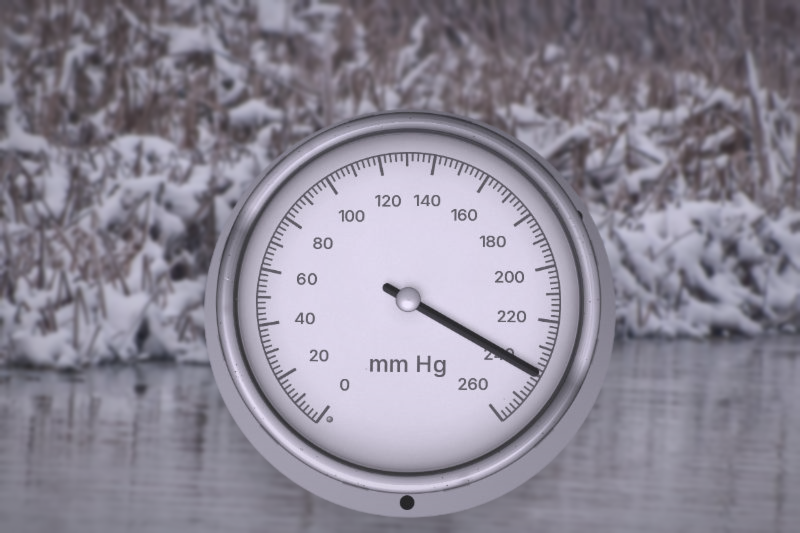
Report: 240mmHg
